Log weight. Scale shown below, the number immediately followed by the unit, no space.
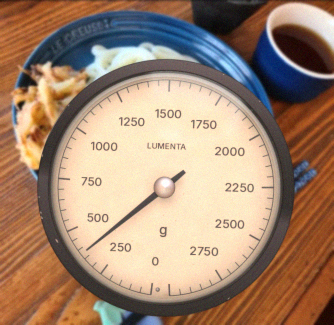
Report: 375g
